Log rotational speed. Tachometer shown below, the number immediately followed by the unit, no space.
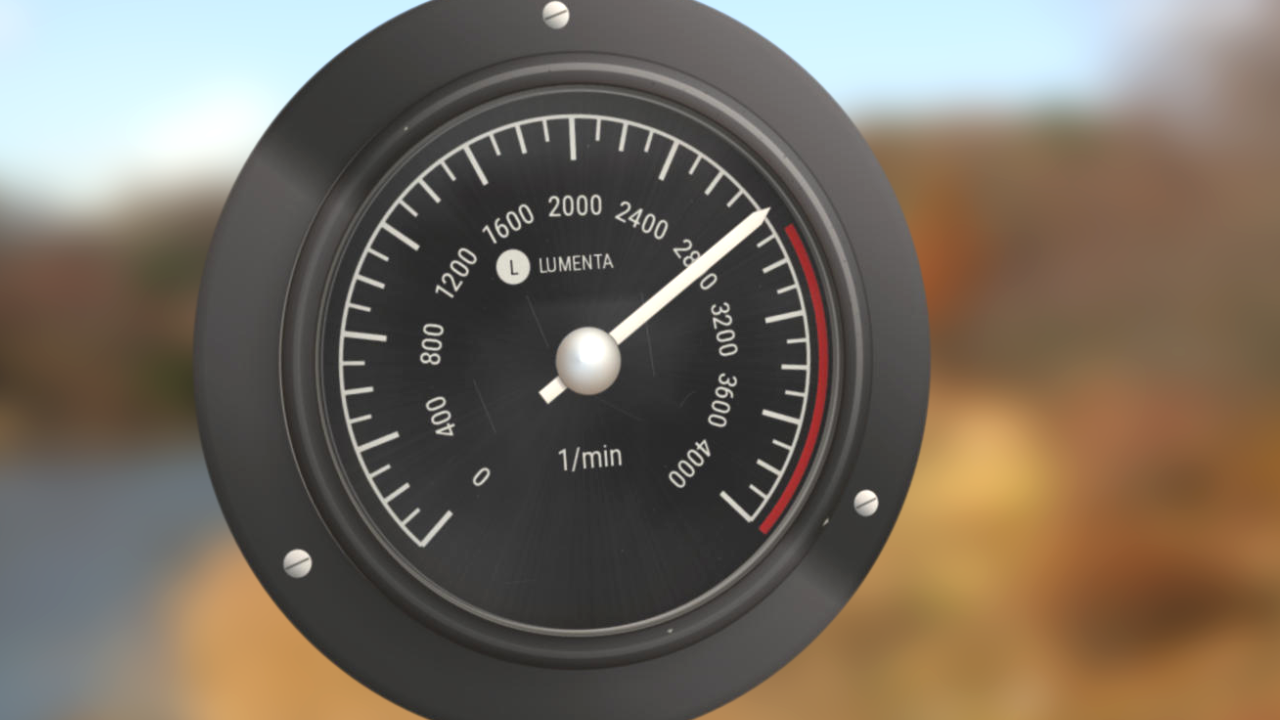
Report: 2800rpm
